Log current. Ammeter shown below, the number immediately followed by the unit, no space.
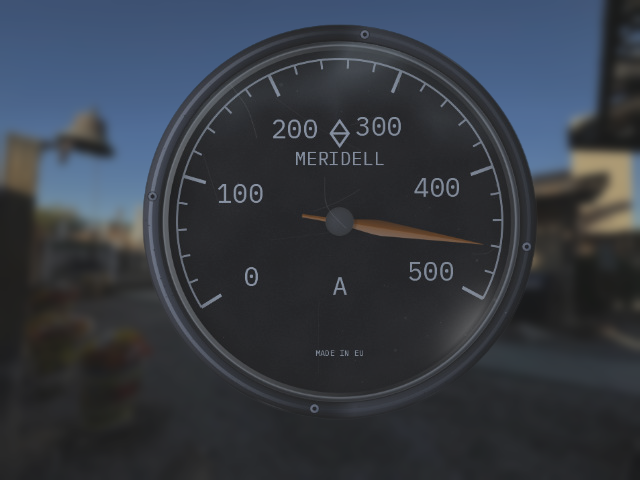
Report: 460A
